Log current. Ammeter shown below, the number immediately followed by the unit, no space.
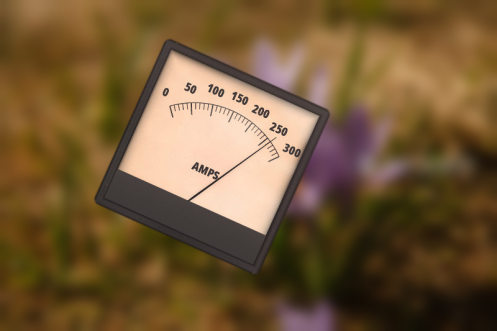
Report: 260A
